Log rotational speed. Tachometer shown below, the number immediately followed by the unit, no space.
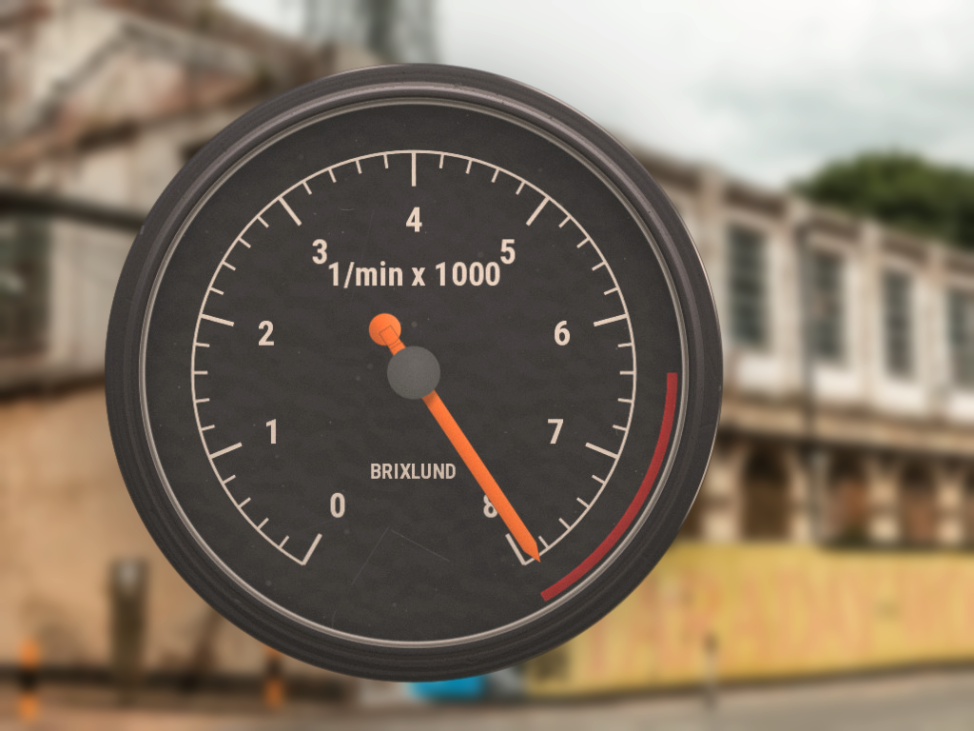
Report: 7900rpm
